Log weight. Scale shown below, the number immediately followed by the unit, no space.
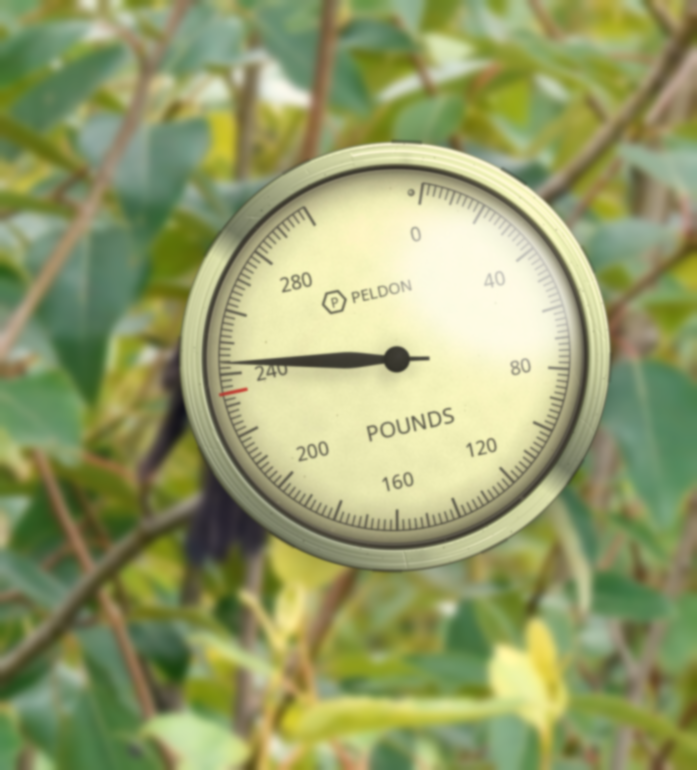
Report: 244lb
